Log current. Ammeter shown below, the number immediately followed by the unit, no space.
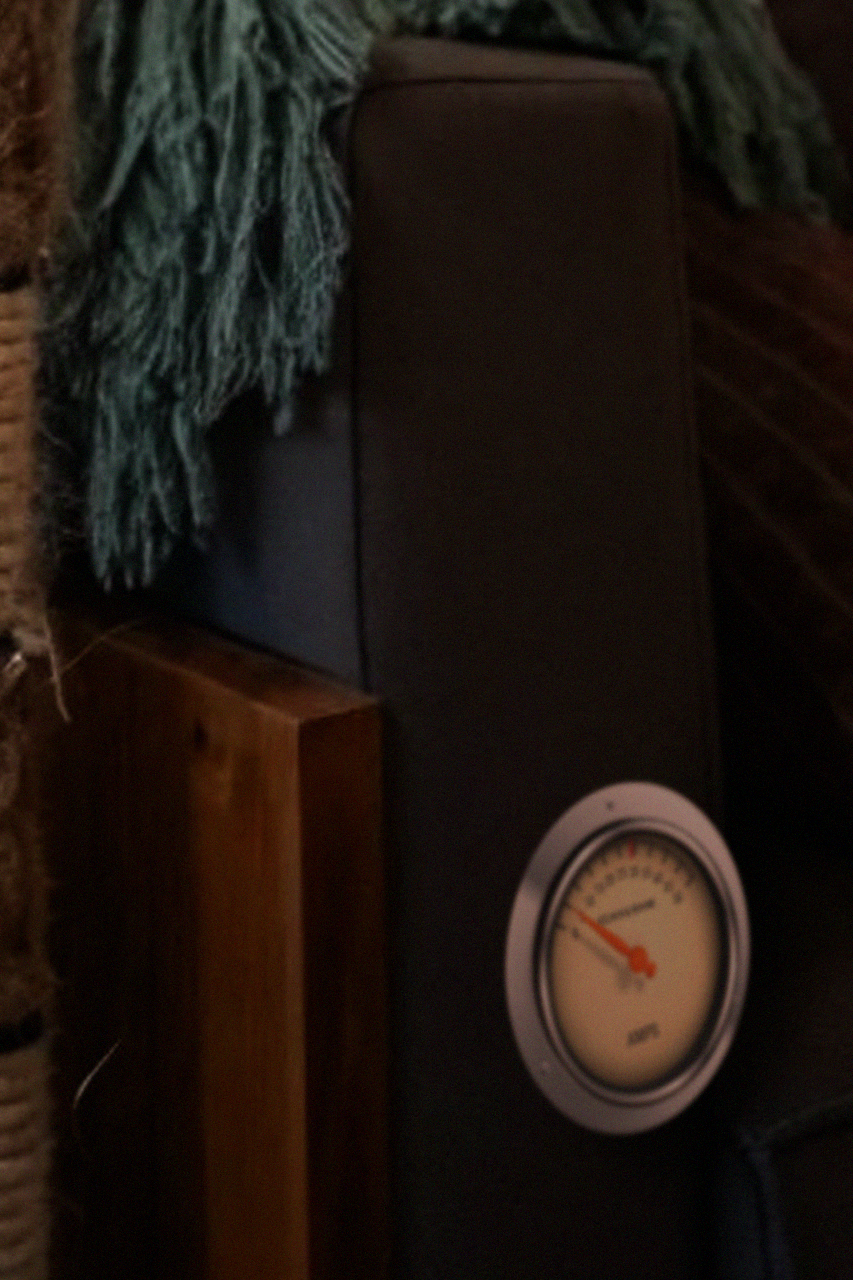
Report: 5A
